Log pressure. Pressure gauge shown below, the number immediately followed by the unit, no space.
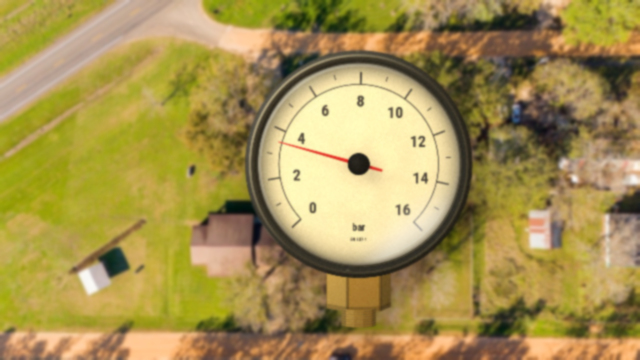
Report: 3.5bar
